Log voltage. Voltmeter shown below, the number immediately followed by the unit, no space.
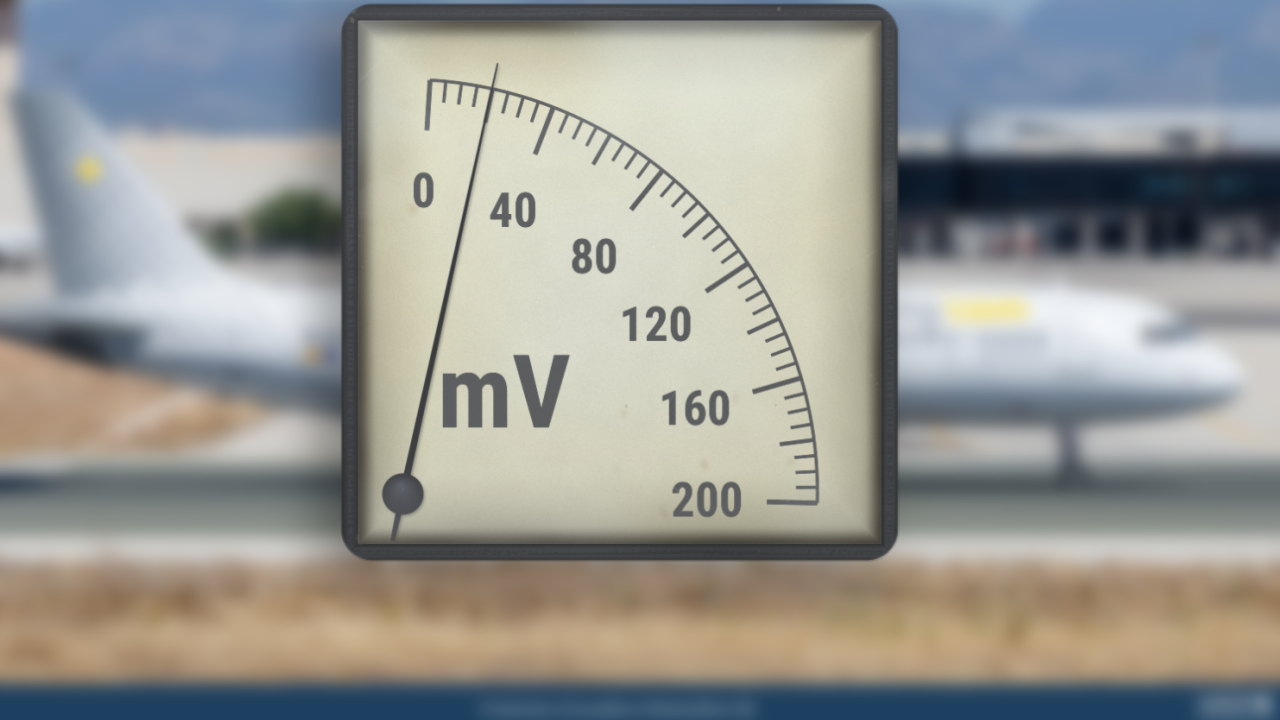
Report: 20mV
